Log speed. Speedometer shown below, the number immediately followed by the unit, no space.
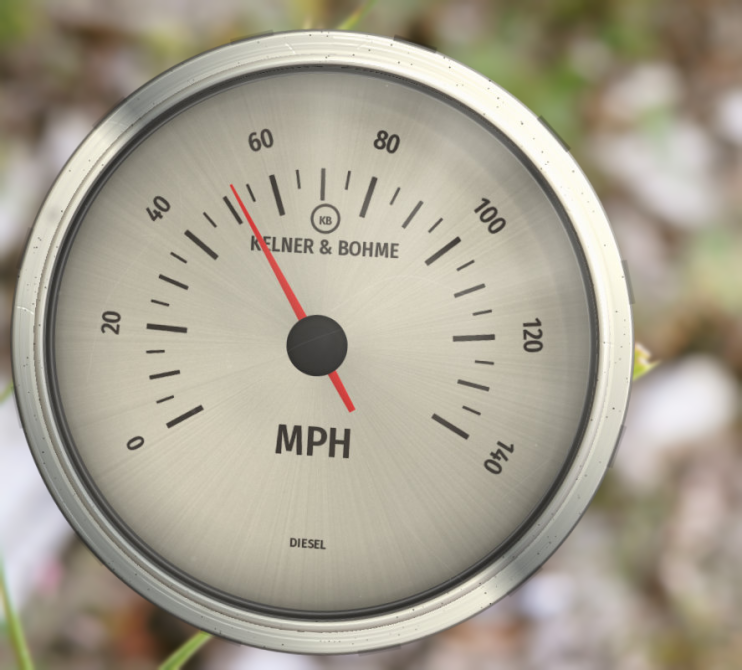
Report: 52.5mph
